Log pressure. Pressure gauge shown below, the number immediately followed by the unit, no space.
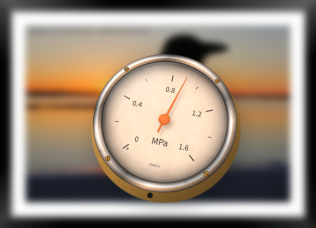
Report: 0.9MPa
